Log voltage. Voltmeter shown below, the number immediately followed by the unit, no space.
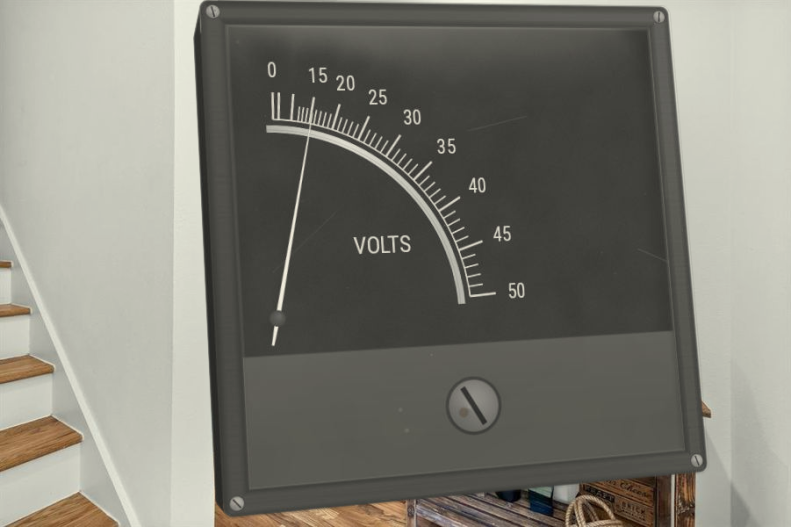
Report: 15V
